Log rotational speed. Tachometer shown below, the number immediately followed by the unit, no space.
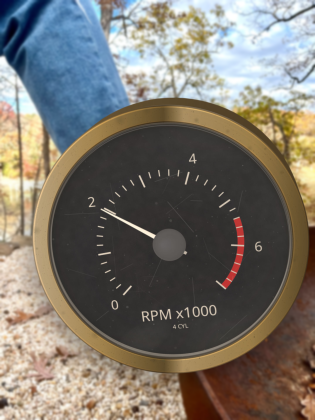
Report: 2000rpm
